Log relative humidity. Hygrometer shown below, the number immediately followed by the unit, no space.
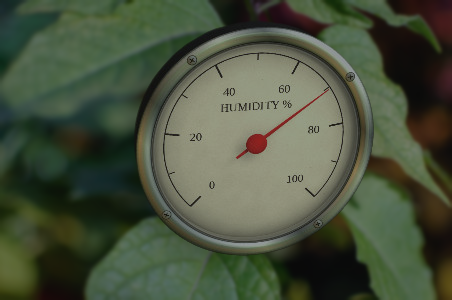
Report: 70%
